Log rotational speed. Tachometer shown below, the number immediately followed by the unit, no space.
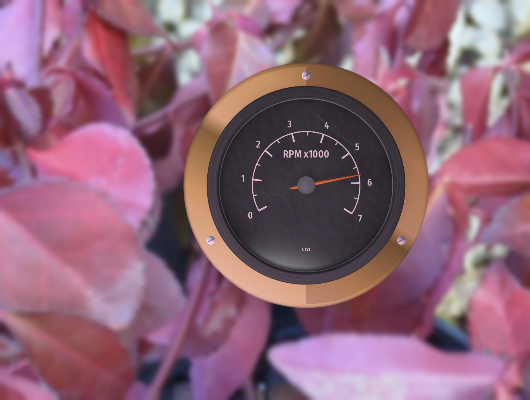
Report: 5750rpm
